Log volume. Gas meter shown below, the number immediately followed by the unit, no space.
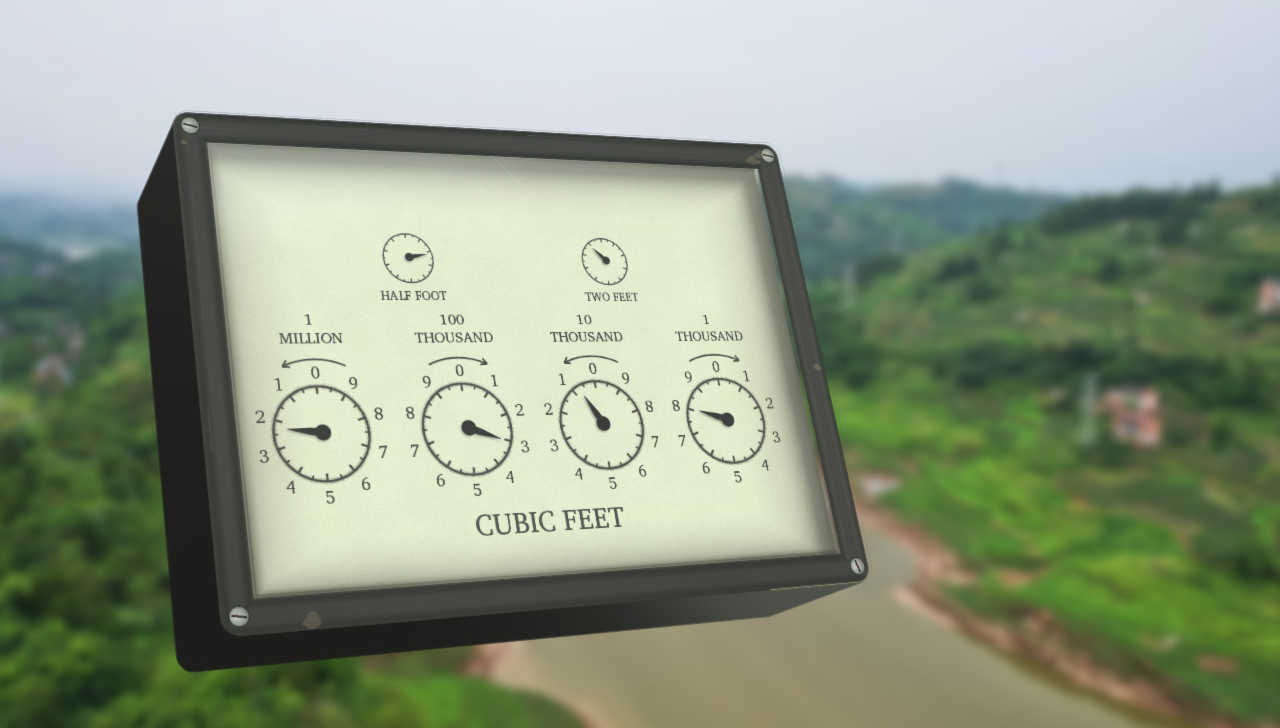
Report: 230800ft³
